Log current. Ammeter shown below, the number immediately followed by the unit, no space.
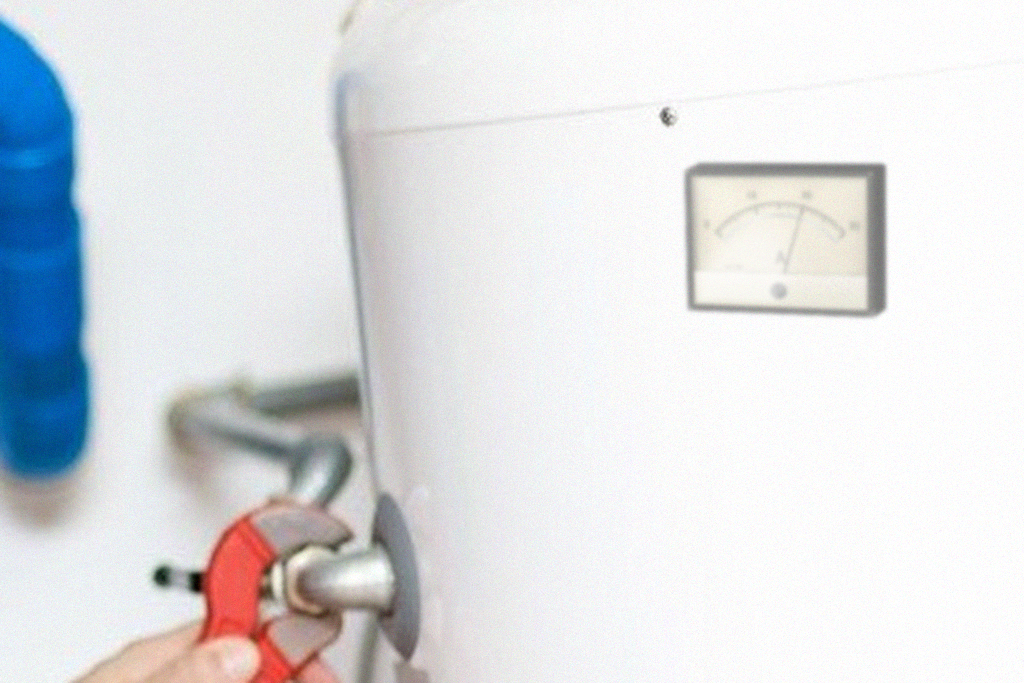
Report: 20A
